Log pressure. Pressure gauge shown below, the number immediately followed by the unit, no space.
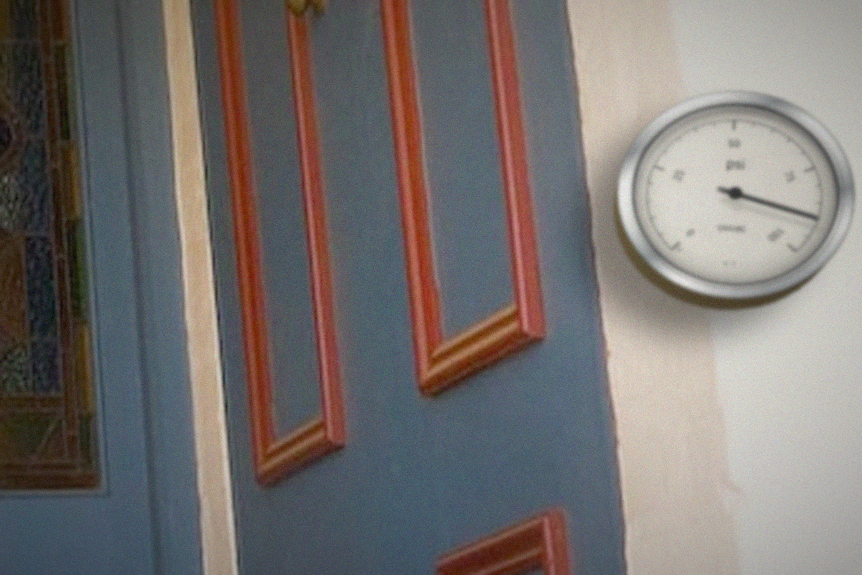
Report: 90psi
